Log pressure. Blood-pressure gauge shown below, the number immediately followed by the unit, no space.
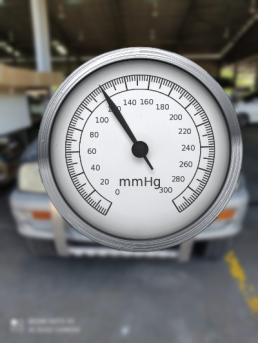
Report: 120mmHg
